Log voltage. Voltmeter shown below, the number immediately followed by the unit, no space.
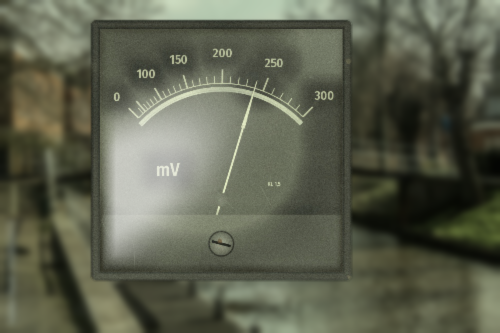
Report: 240mV
